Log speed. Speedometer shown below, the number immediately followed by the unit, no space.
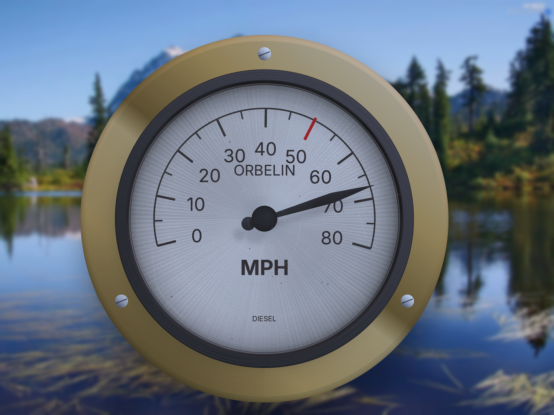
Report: 67.5mph
